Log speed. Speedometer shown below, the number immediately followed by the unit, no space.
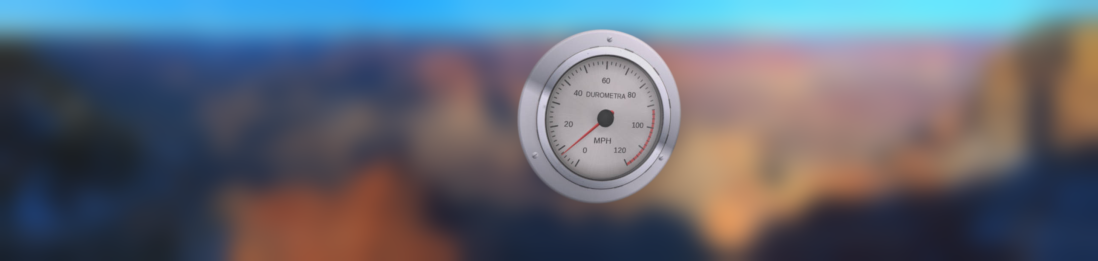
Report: 8mph
